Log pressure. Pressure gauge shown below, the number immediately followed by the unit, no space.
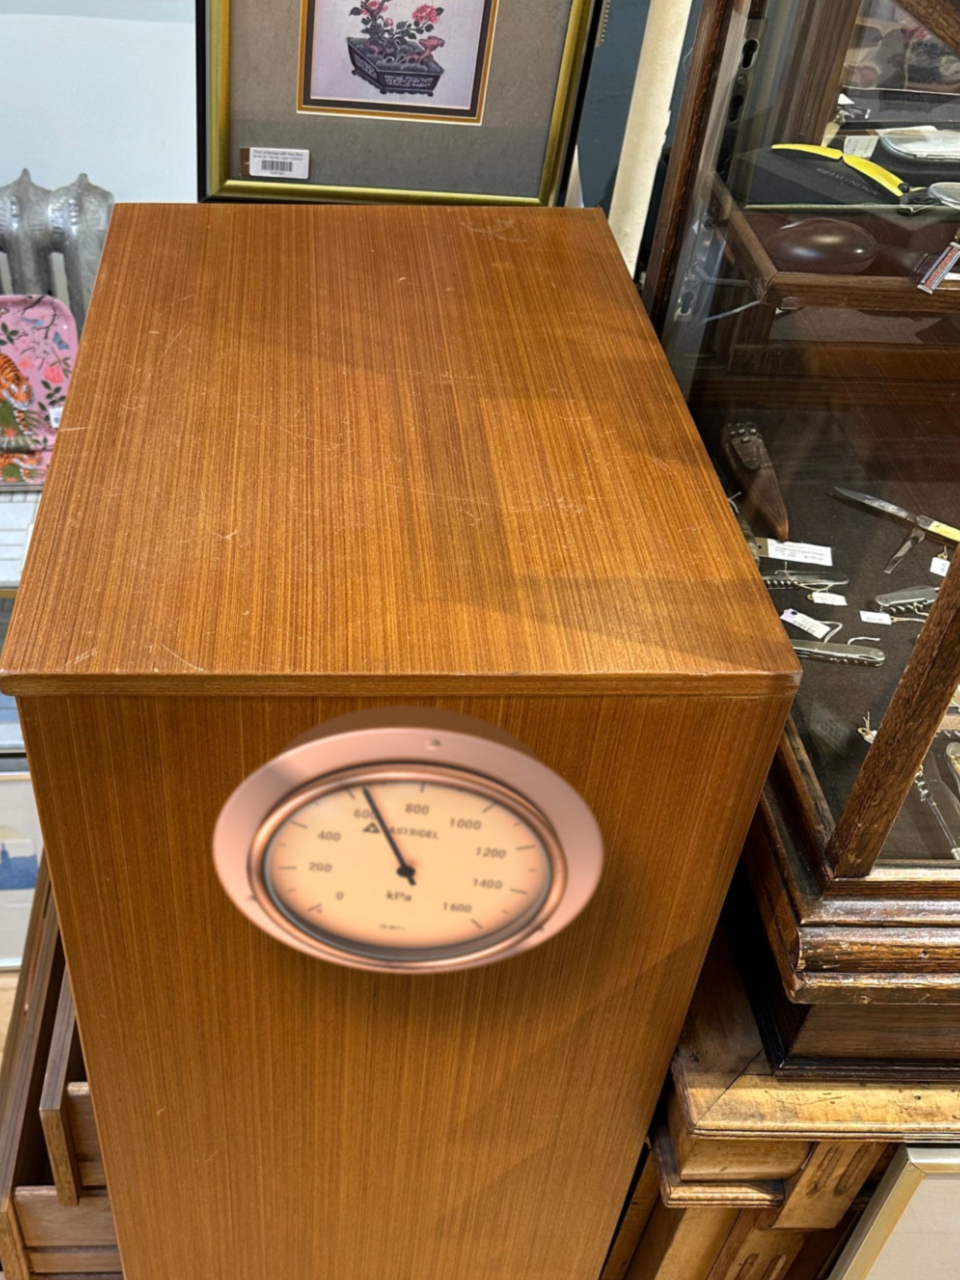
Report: 650kPa
